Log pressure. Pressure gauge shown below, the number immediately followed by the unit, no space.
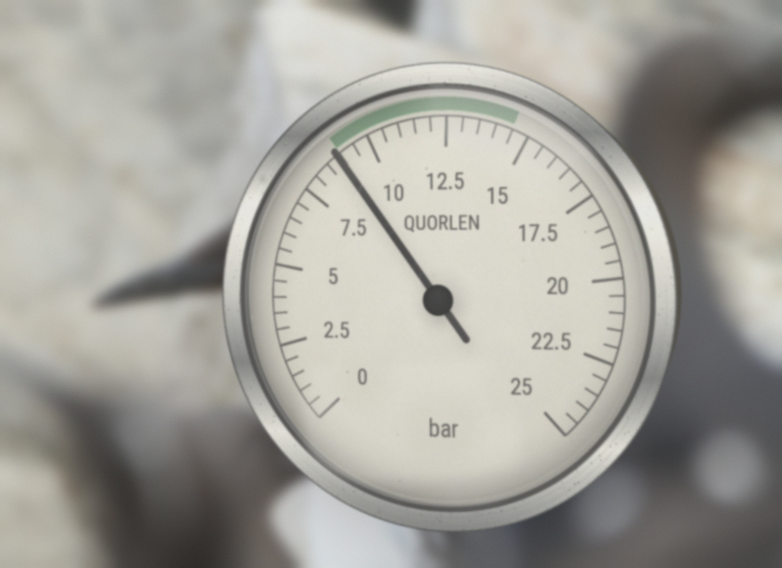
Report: 9bar
